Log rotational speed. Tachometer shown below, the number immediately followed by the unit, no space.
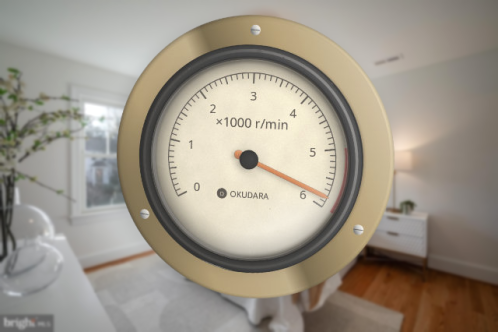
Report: 5800rpm
